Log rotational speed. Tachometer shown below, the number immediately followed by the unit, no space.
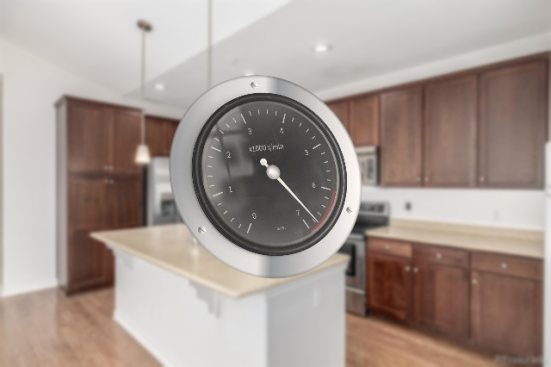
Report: 6800rpm
